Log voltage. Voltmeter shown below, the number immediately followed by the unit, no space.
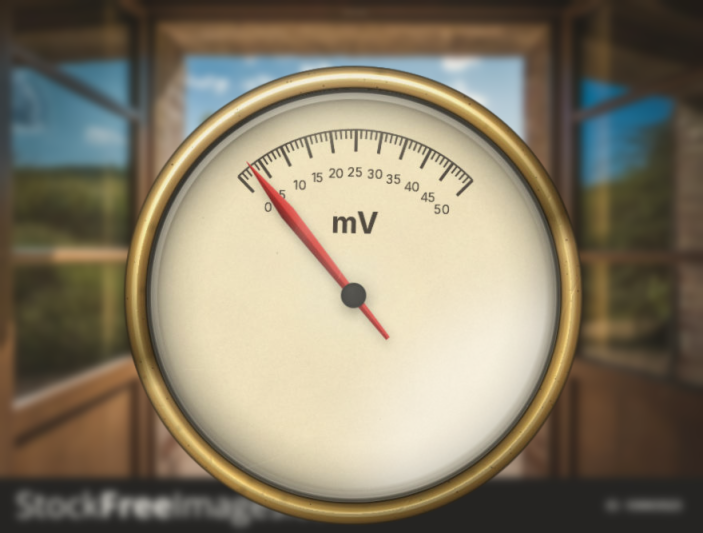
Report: 3mV
